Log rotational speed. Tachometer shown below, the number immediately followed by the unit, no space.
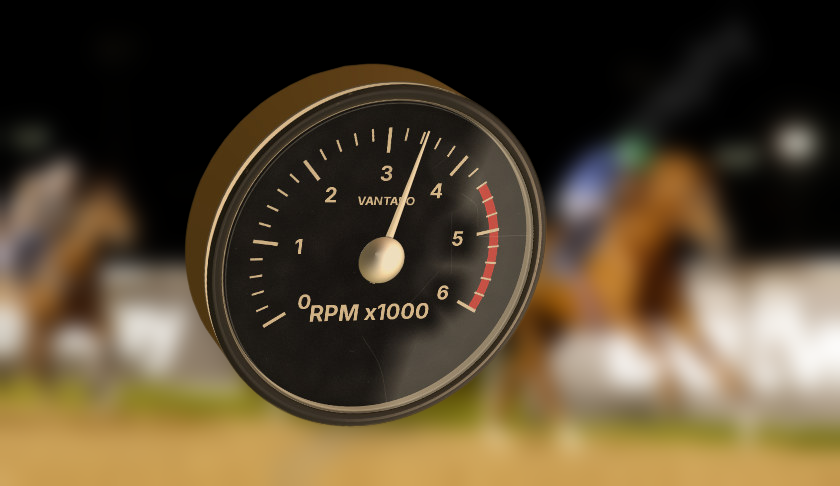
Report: 3400rpm
